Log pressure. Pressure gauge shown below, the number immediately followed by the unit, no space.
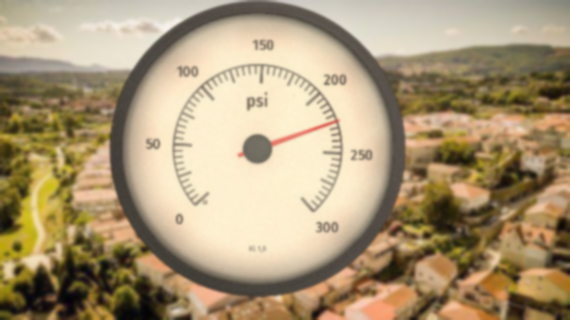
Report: 225psi
